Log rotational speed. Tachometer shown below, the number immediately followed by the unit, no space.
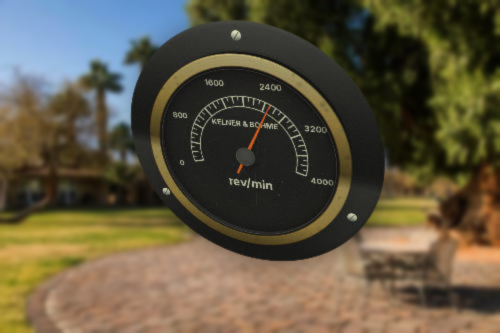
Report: 2500rpm
